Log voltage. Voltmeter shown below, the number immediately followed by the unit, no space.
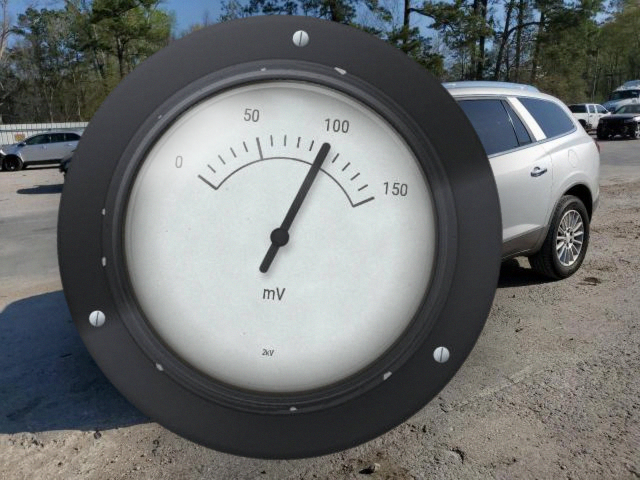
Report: 100mV
